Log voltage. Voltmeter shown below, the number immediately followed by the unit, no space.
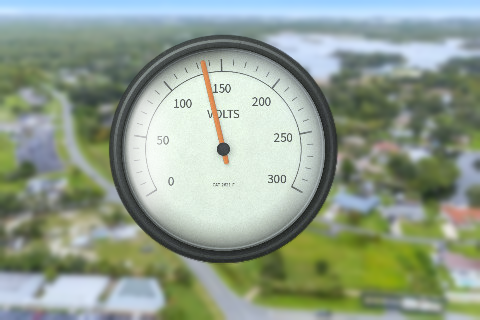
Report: 135V
